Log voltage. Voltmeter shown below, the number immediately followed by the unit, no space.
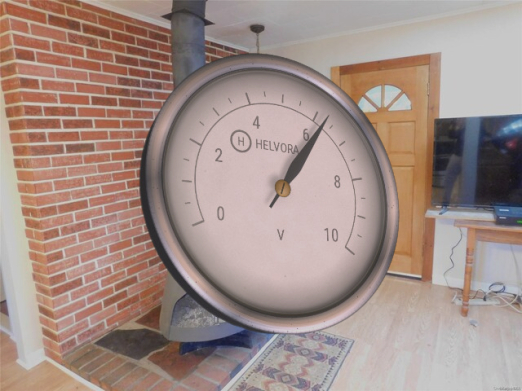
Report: 6.25V
